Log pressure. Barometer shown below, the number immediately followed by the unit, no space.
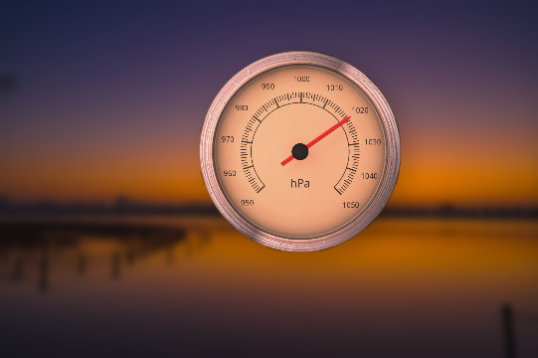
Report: 1020hPa
